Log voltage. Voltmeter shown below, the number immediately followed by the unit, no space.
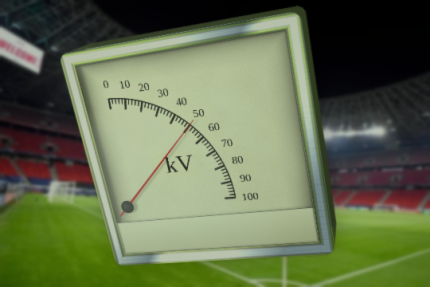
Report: 50kV
